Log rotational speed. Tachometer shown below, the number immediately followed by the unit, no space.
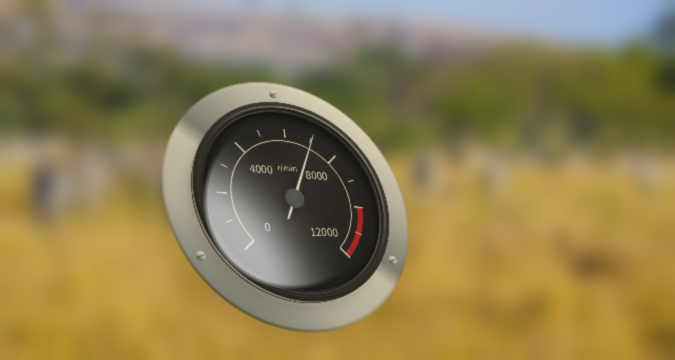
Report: 7000rpm
